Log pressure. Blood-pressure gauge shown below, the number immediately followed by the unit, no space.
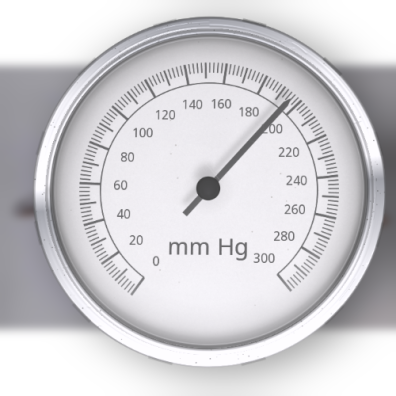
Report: 196mmHg
